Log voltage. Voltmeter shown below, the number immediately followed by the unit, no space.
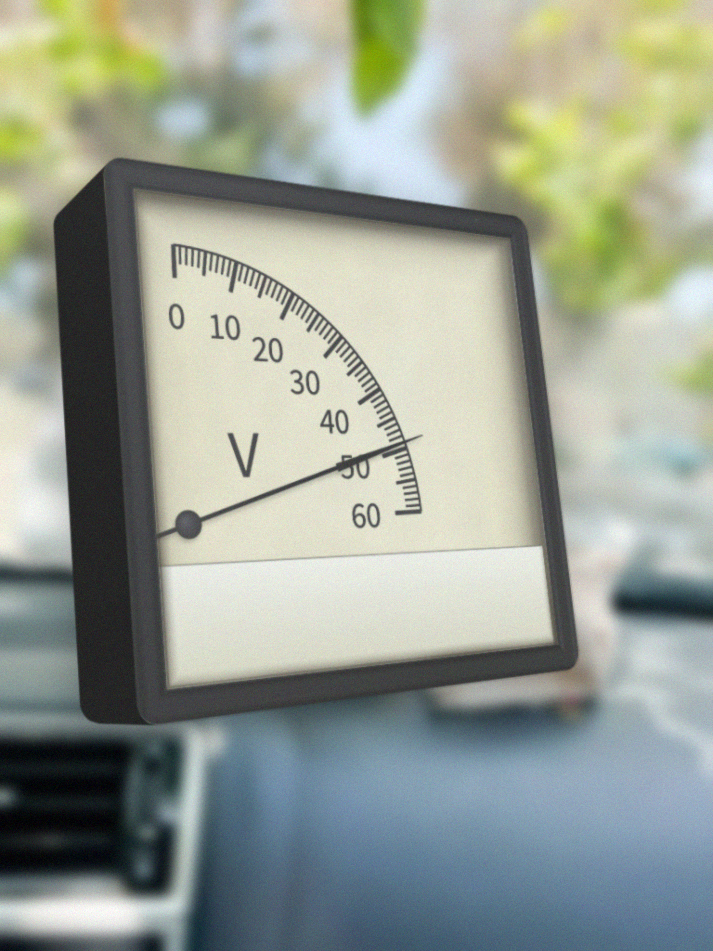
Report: 49V
